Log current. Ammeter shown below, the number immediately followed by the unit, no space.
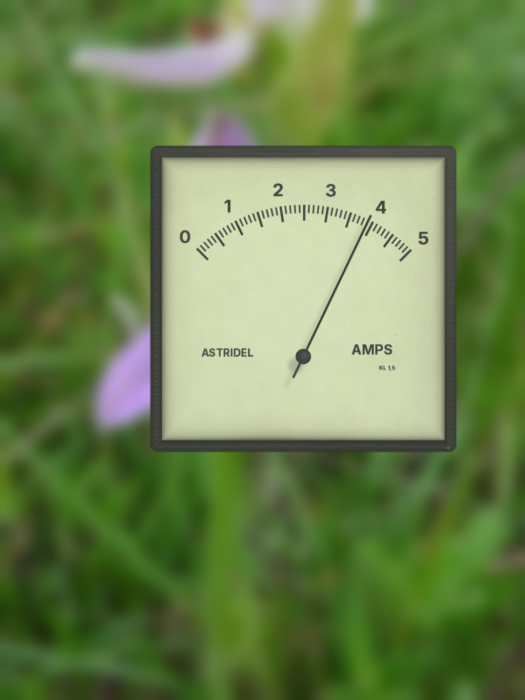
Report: 3.9A
